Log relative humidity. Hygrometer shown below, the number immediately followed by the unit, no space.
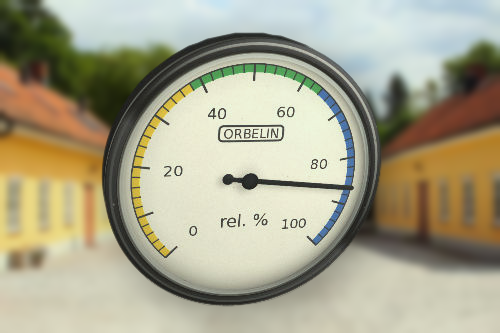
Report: 86%
